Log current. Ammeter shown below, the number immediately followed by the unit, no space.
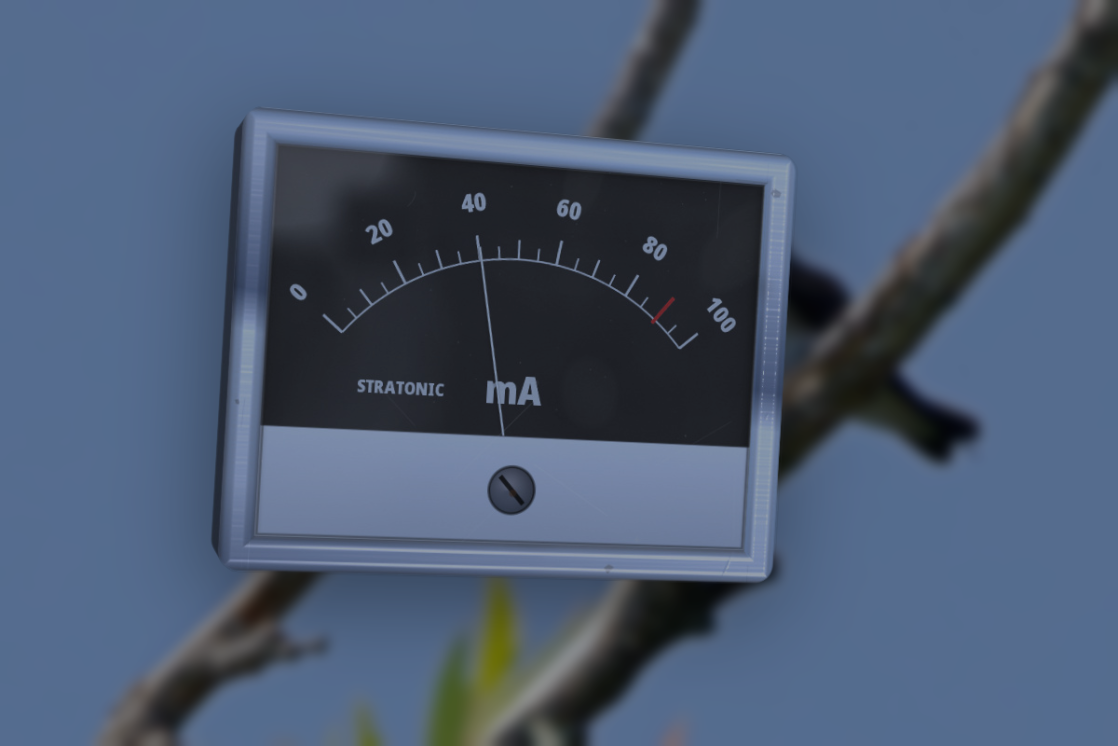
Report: 40mA
